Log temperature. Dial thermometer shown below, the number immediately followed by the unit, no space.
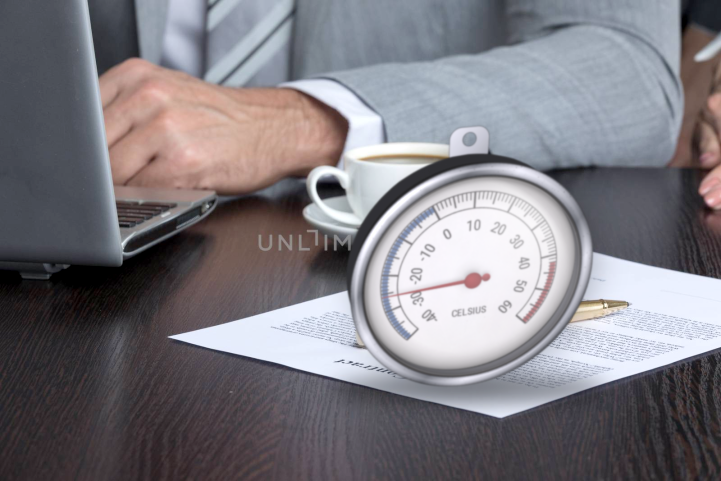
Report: -25°C
